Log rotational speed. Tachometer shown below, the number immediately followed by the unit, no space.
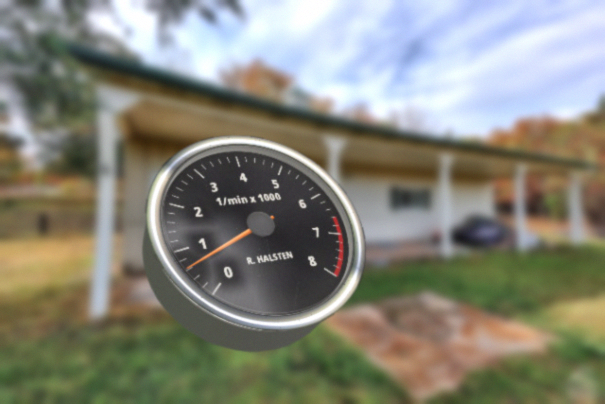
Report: 600rpm
